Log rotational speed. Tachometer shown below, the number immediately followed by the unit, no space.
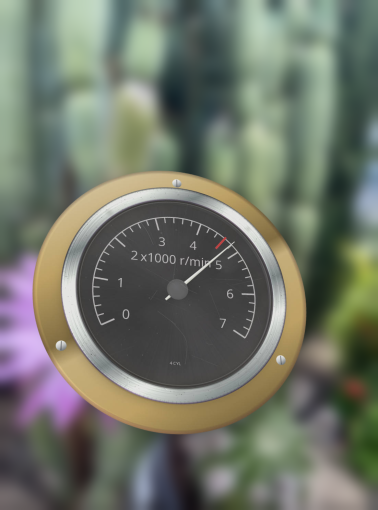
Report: 4800rpm
